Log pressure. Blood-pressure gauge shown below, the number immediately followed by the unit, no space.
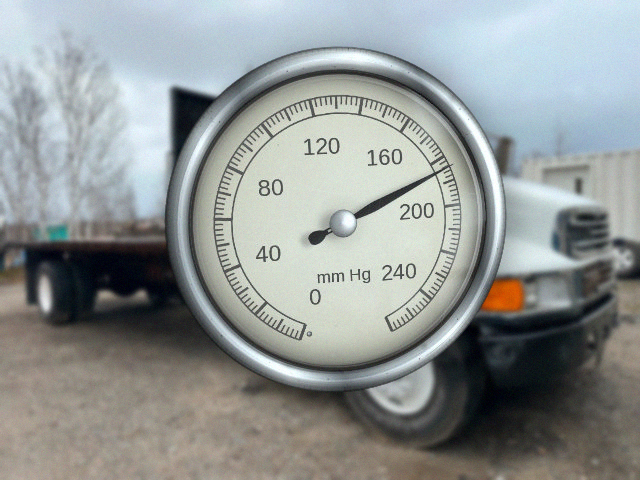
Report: 184mmHg
